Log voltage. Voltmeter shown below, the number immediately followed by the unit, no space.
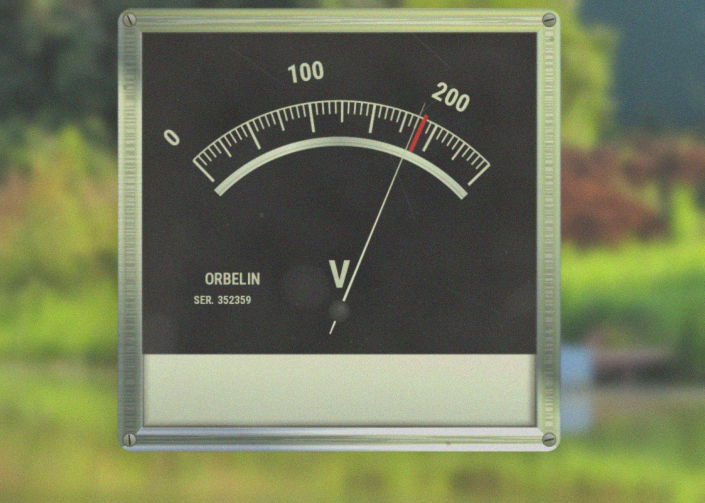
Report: 185V
